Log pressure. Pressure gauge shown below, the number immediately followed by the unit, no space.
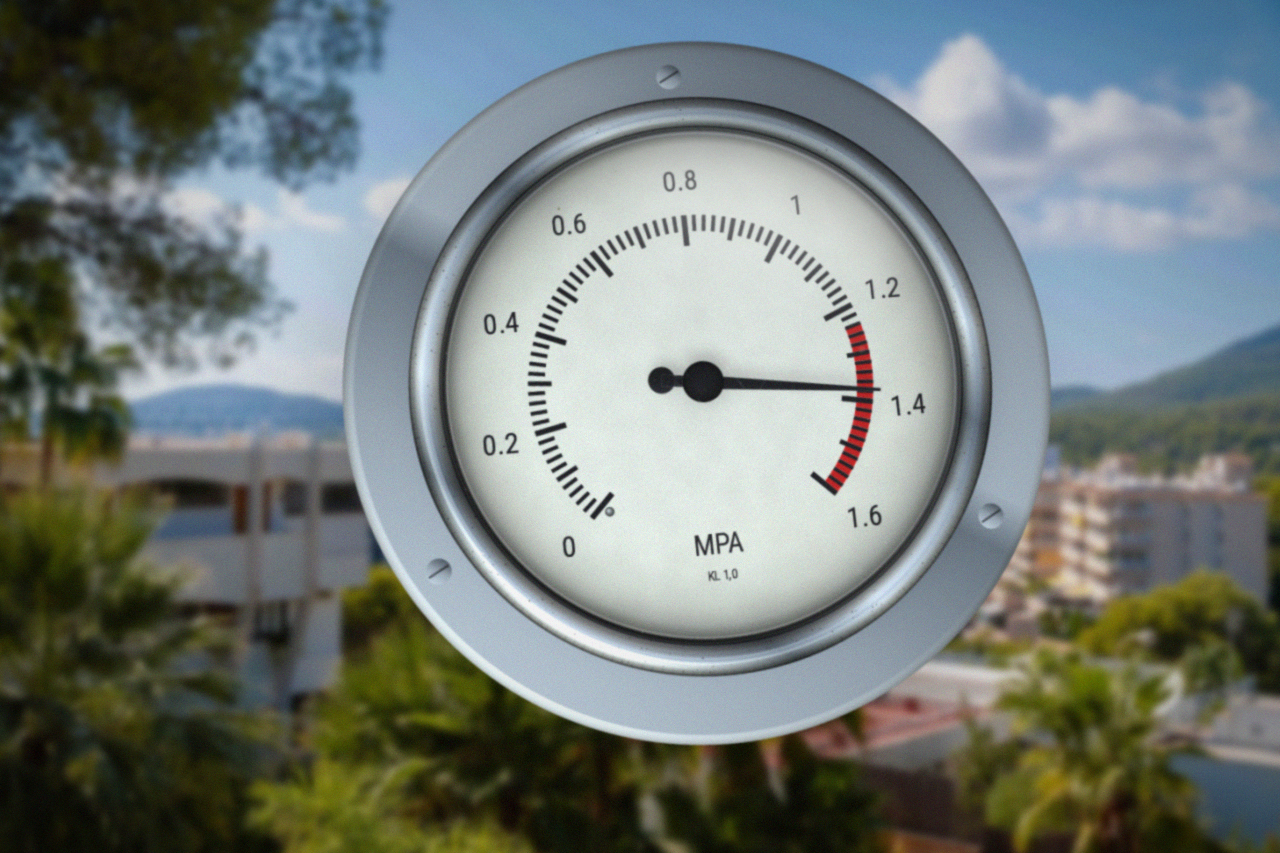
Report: 1.38MPa
